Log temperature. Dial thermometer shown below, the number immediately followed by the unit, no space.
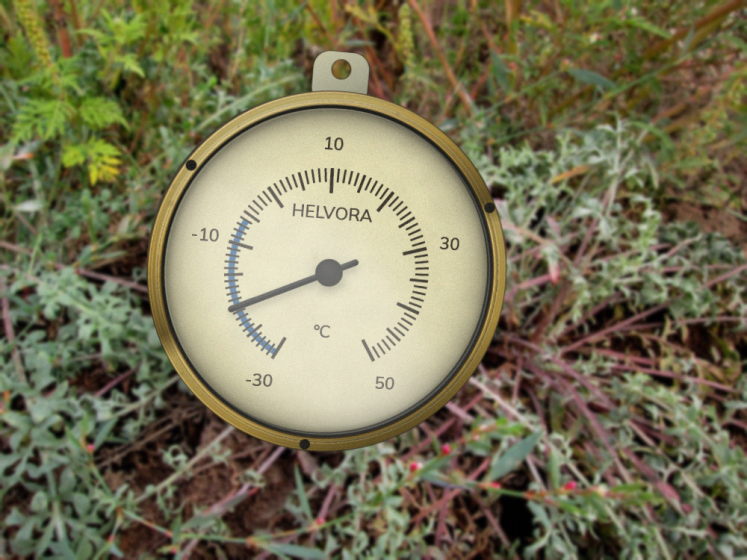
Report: -20°C
